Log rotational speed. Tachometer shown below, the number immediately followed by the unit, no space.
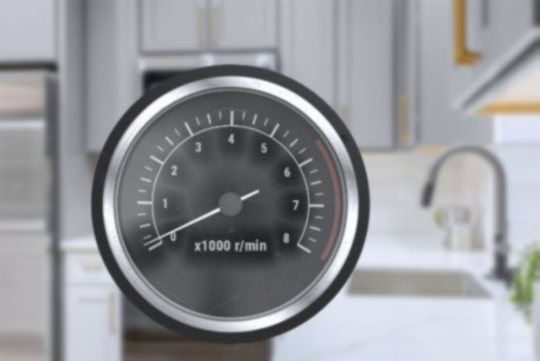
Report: 125rpm
